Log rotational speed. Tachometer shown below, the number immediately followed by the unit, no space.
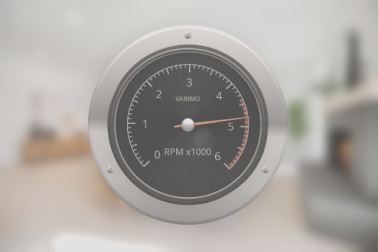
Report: 4800rpm
